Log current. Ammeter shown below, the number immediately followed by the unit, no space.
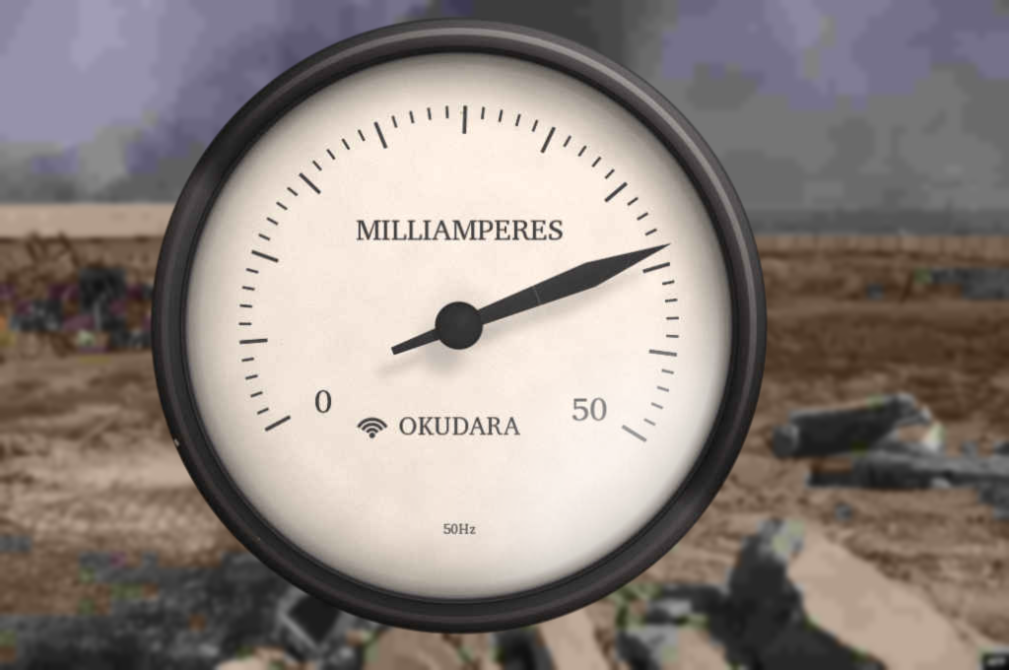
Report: 39mA
